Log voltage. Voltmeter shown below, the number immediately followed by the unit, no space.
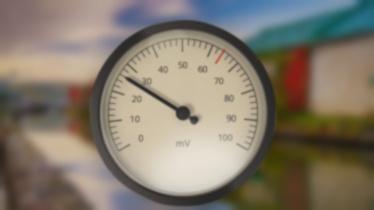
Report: 26mV
